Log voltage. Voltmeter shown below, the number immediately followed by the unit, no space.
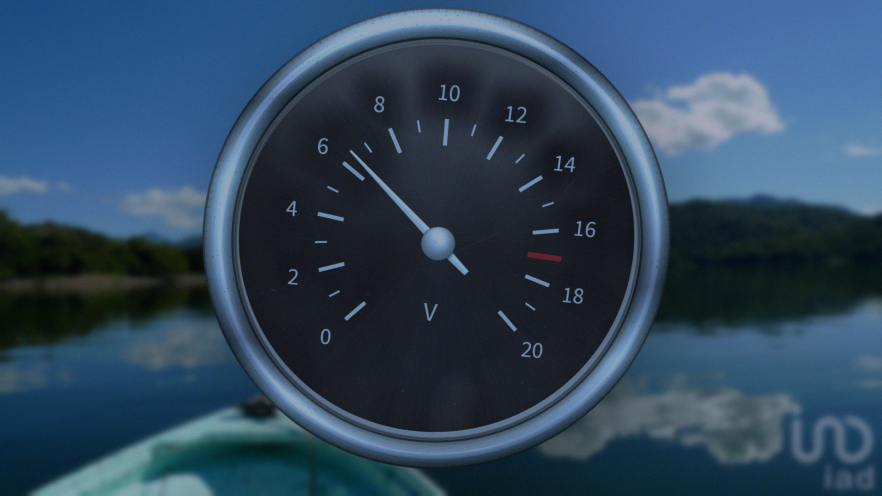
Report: 6.5V
